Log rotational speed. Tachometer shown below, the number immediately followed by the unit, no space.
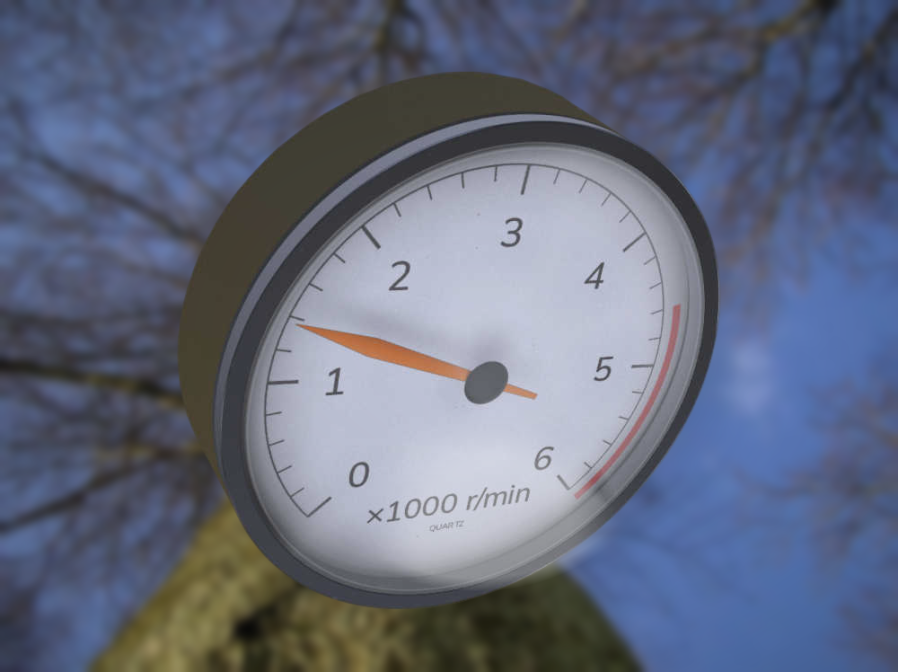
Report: 1400rpm
